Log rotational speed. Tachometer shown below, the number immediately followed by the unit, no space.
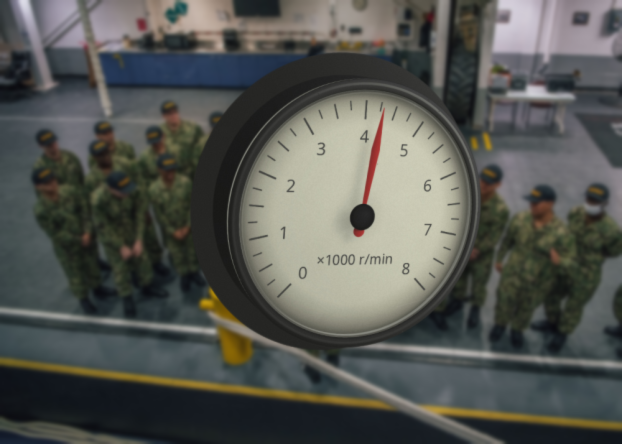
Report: 4250rpm
